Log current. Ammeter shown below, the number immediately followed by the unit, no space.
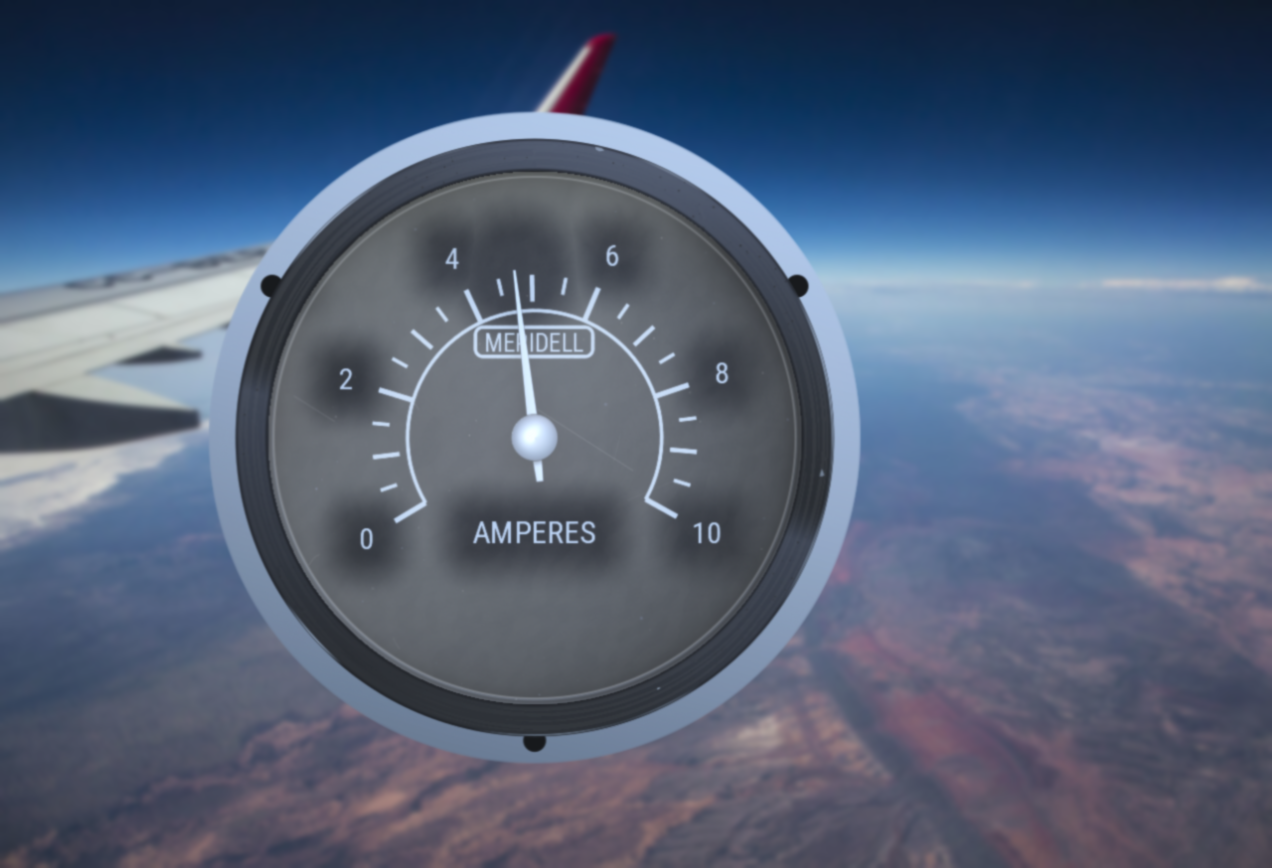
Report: 4.75A
